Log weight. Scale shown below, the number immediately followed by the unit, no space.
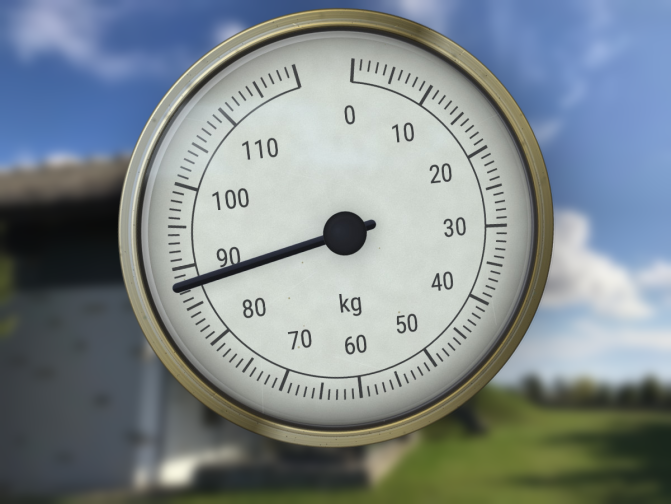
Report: 88kg
